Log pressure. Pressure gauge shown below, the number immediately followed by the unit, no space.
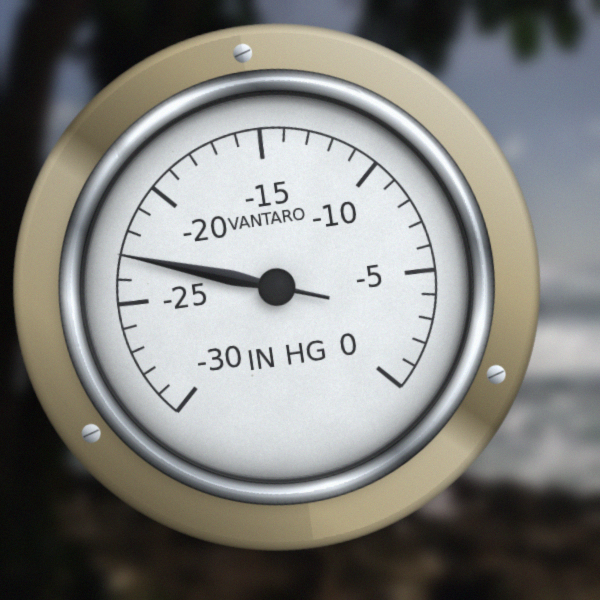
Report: -23inHg
